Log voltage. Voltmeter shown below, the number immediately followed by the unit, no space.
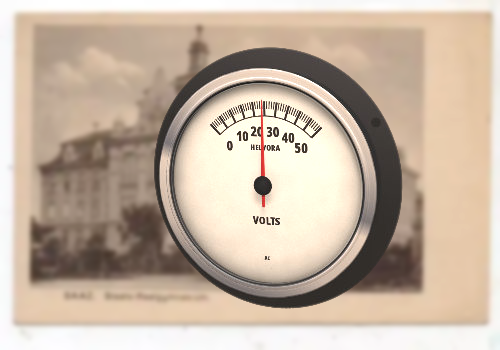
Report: 25V
